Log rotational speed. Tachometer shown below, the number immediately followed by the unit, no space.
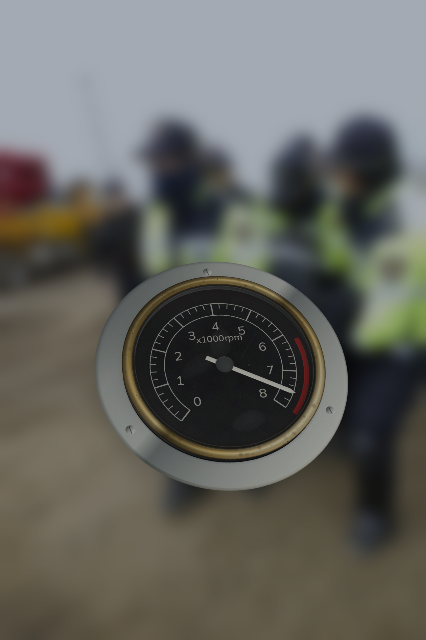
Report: 7600rpm
